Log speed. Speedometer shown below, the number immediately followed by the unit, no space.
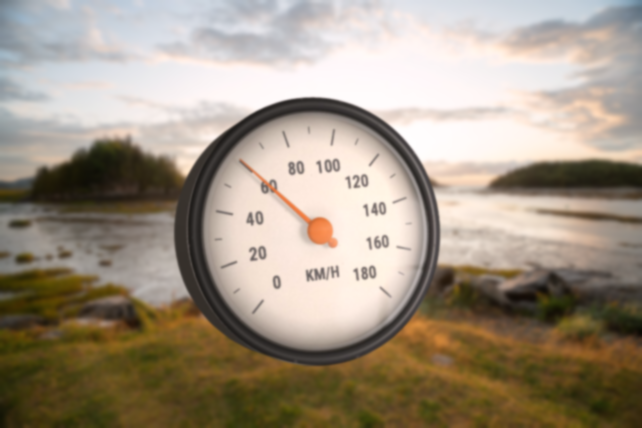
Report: 60km/h
